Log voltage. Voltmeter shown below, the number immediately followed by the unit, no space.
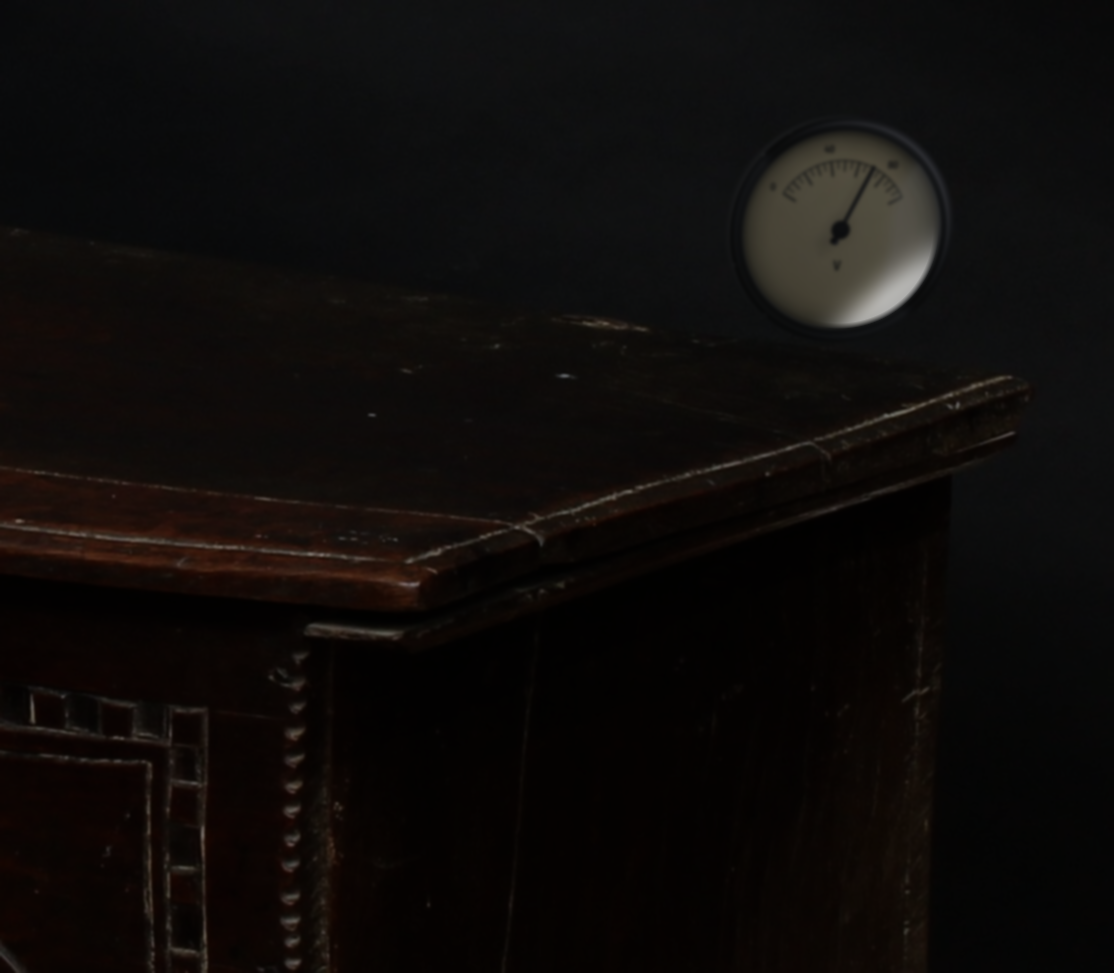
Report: 70V
